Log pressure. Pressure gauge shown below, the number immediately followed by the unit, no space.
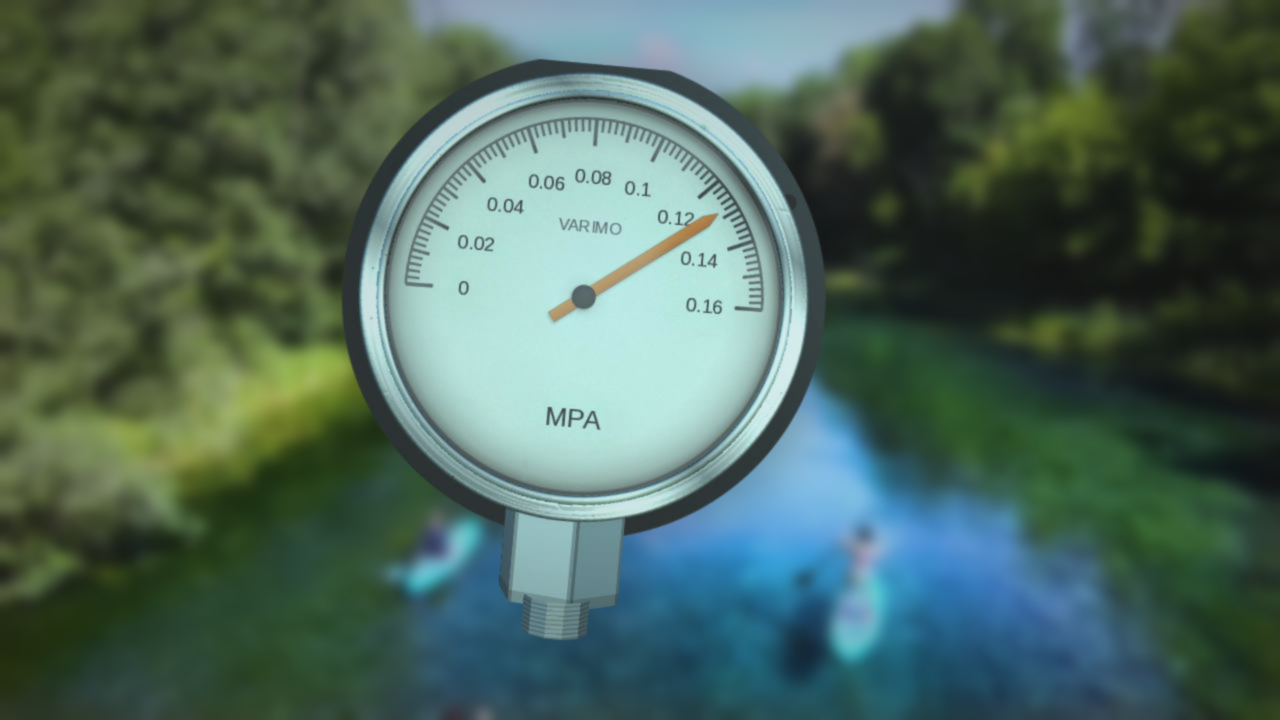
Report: 0.128MPa
